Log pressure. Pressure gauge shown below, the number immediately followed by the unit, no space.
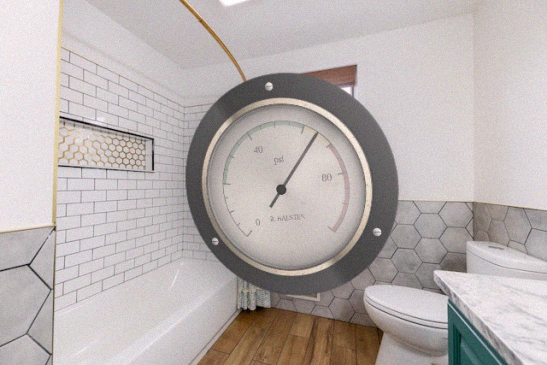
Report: 65psi
